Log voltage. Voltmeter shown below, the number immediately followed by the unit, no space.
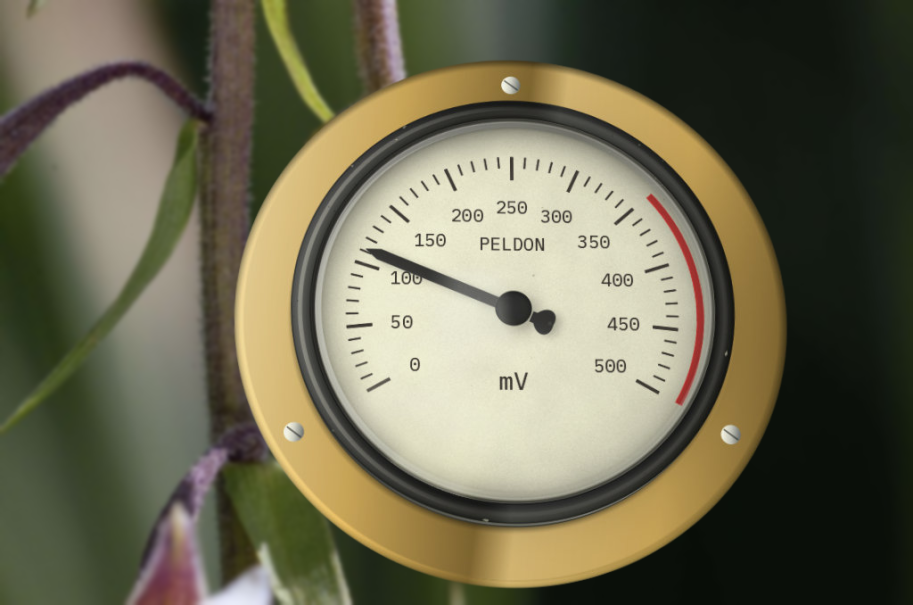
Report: 110mV
